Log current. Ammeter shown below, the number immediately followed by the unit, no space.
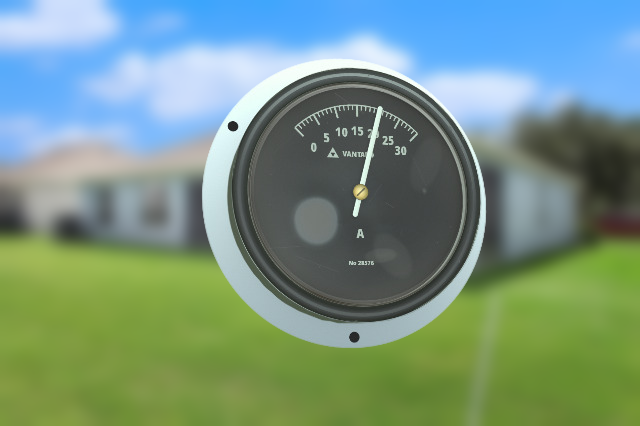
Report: 20A
